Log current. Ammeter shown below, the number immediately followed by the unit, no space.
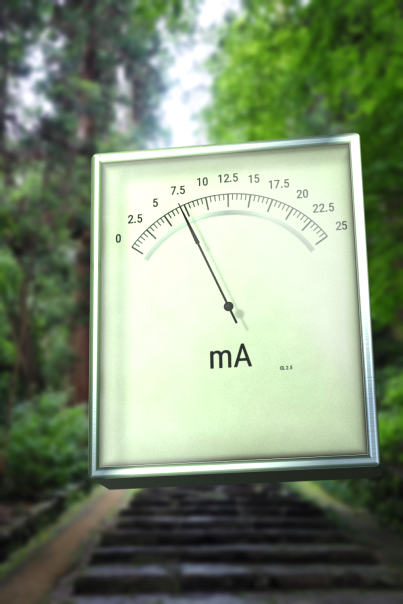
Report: 7mA
